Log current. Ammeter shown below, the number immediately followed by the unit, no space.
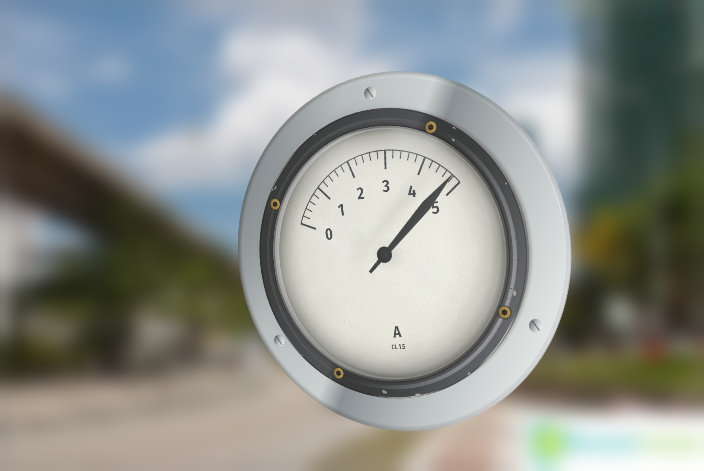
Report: 4.8A
